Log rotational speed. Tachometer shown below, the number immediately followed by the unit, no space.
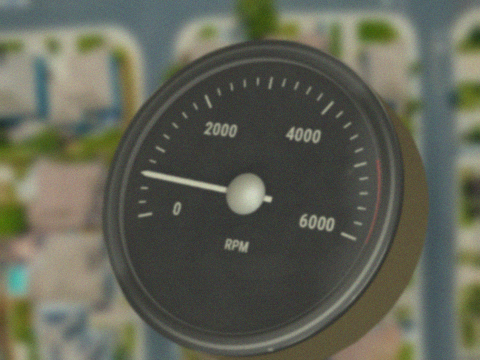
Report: 600rpm
